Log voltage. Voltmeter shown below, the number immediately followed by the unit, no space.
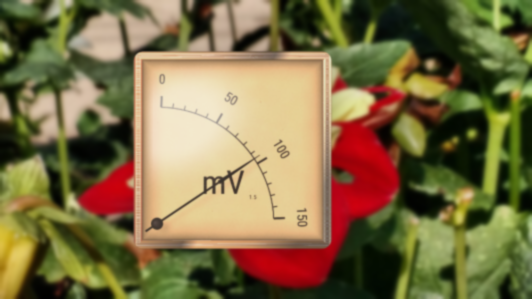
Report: 95mV
